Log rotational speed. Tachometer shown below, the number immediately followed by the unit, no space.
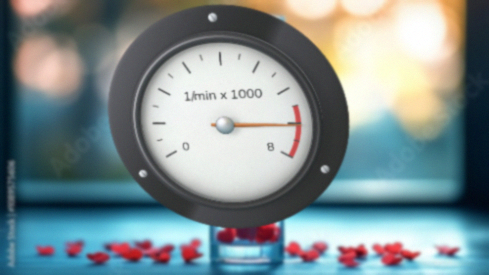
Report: 7000rpm
